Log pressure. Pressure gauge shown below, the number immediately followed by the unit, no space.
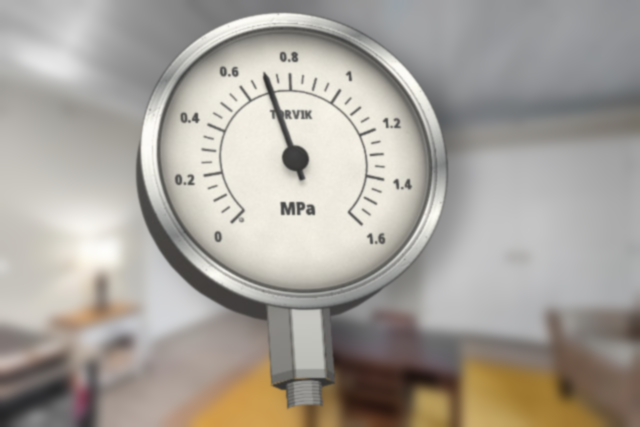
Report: 0.7MPa
